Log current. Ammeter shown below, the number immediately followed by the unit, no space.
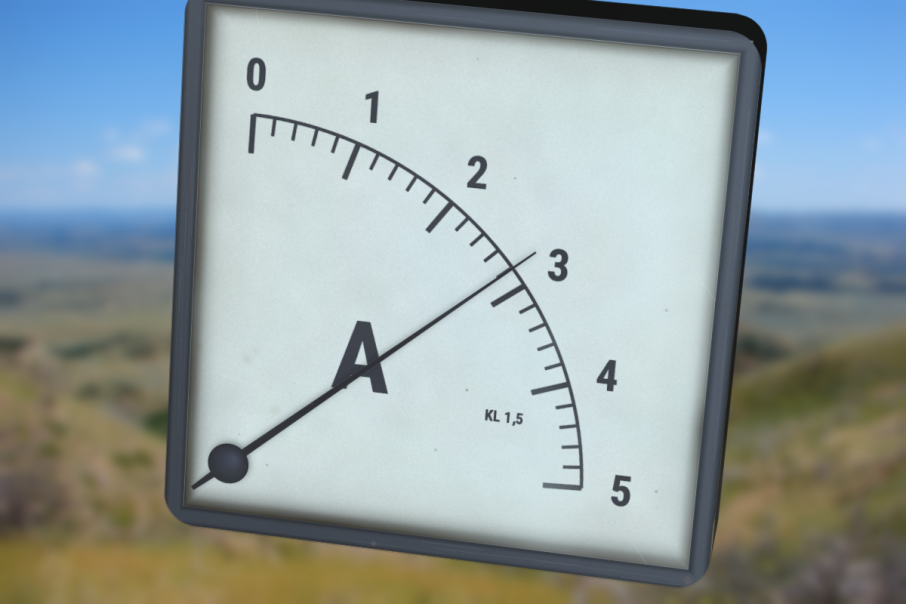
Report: 2.8A
